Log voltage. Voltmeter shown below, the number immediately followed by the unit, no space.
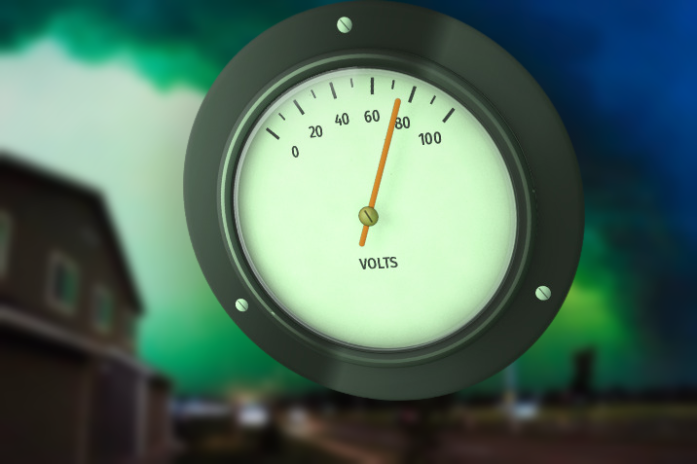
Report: 75V
